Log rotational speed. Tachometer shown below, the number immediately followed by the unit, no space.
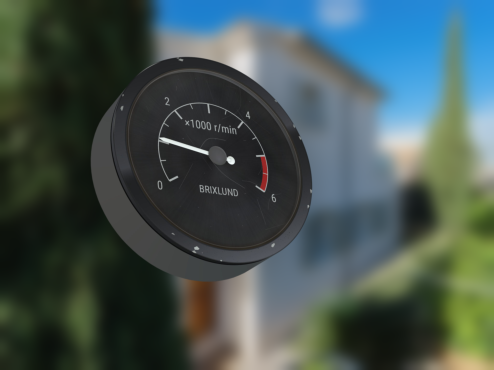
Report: 1000rpm
